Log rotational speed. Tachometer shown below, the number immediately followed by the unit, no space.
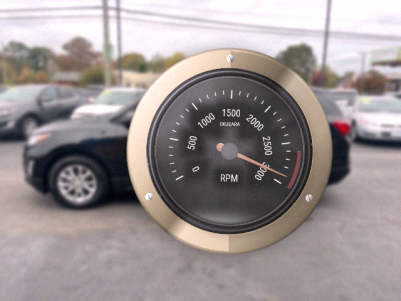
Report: 2900rpm
